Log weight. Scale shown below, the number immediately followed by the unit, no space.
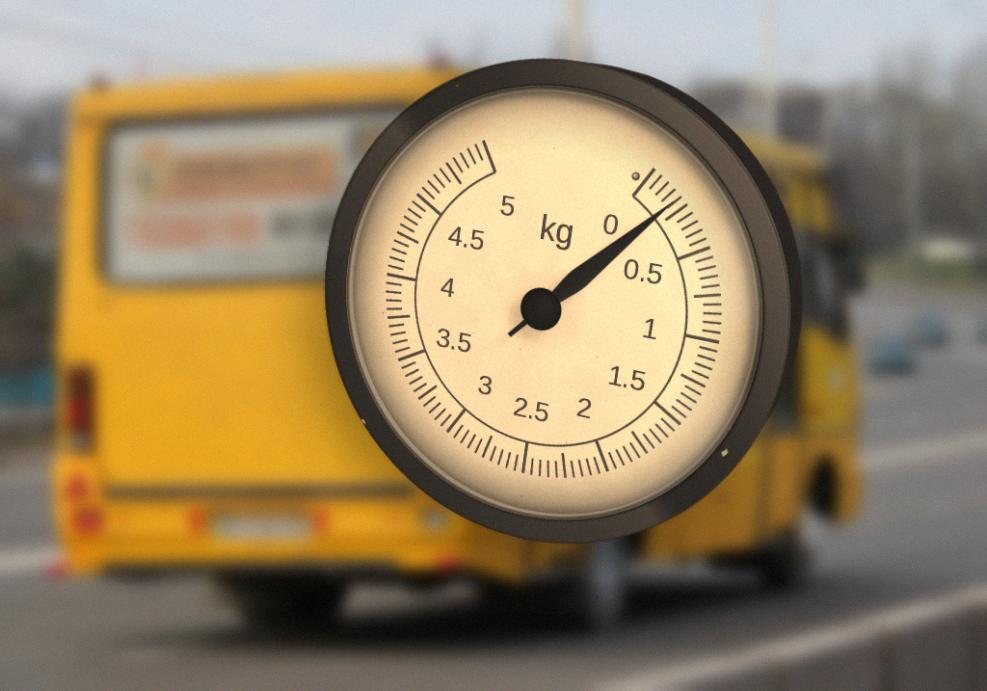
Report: 0.2kg
